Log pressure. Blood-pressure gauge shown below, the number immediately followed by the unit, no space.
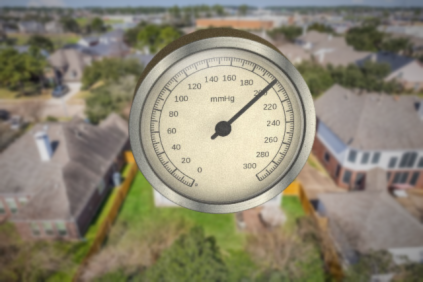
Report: 200mmHg
